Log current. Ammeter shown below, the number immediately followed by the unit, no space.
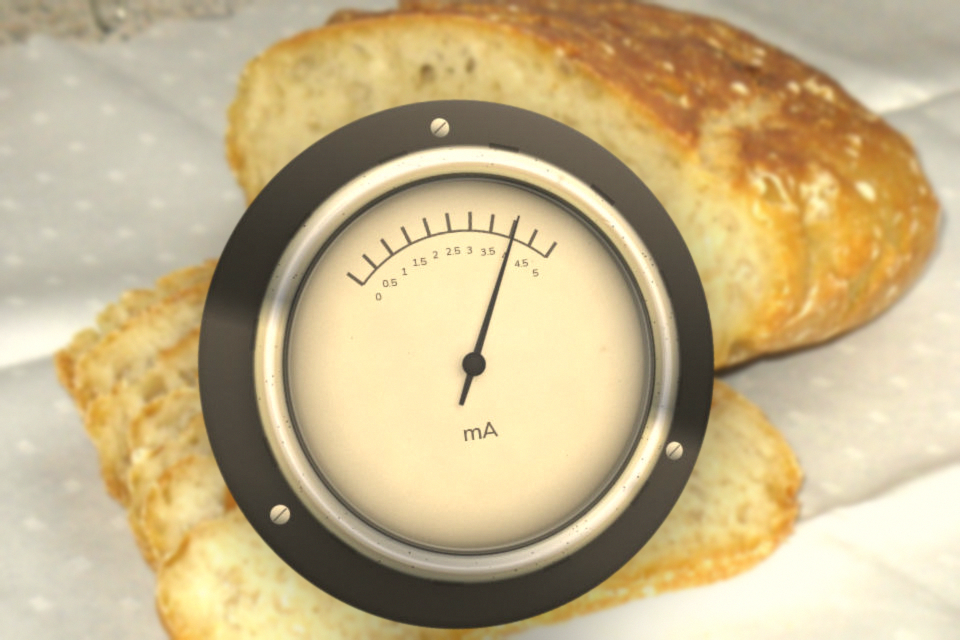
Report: 4mA
